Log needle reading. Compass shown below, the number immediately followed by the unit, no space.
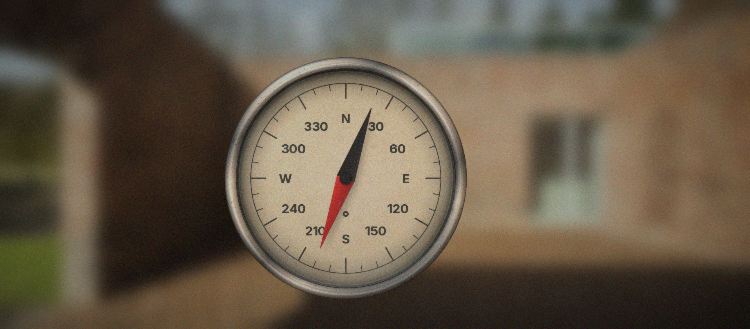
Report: 200°
